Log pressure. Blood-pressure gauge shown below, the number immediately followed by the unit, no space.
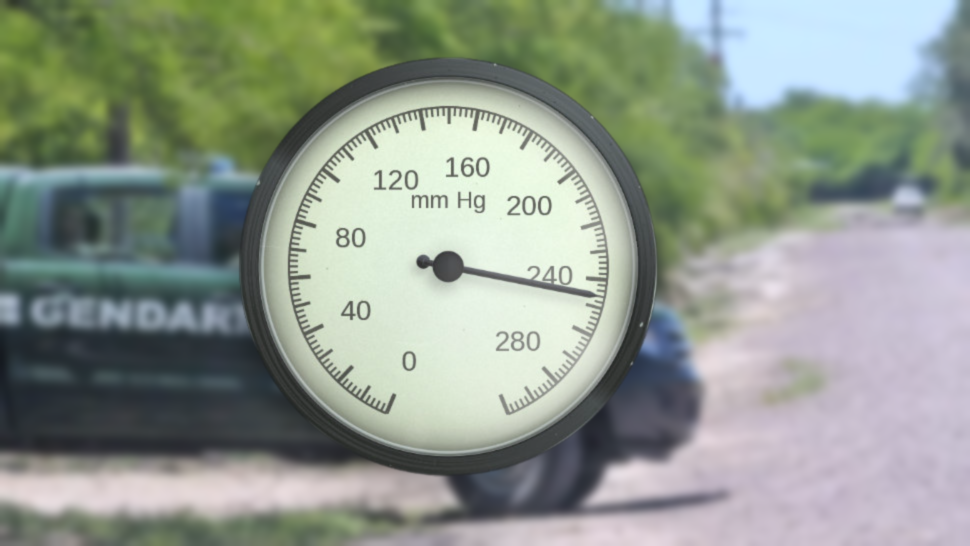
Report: 246mmHg
